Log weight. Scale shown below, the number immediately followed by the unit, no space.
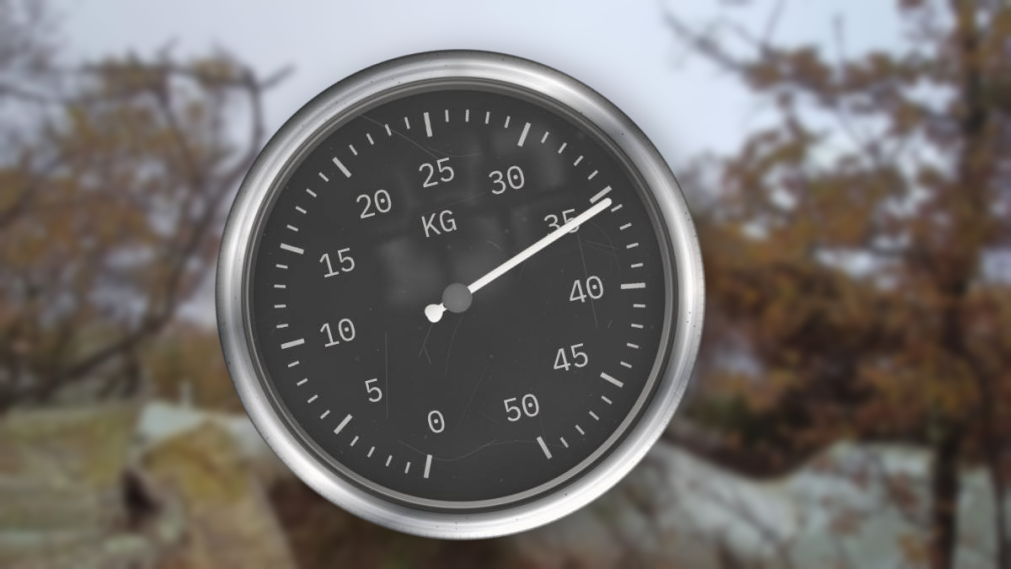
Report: 35.5kg
